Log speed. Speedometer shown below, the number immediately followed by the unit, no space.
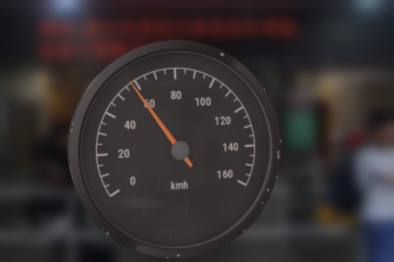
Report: 57.5km/h
